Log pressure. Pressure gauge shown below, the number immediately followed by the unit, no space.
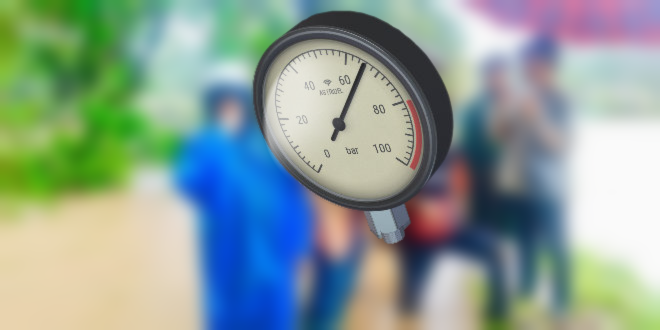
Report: 66bar
